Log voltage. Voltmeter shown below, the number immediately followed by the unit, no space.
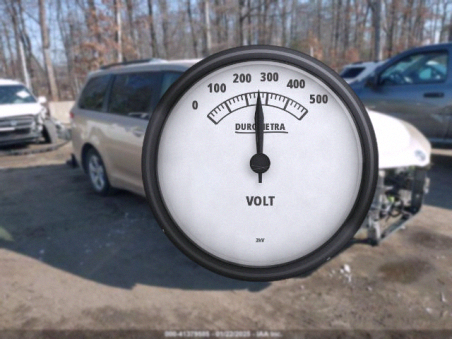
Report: 260V
